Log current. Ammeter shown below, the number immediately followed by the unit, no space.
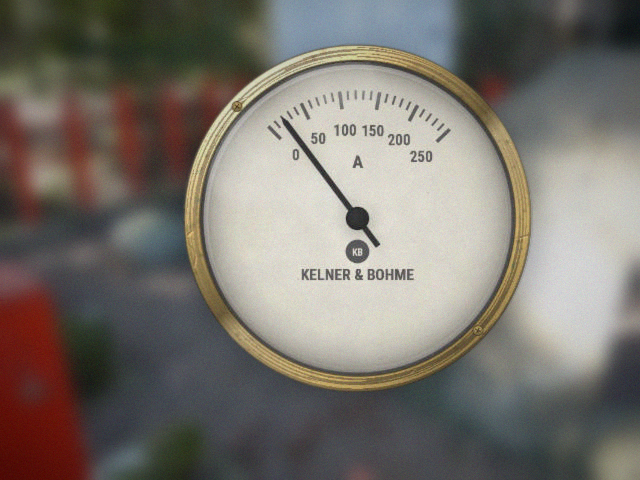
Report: 20A
